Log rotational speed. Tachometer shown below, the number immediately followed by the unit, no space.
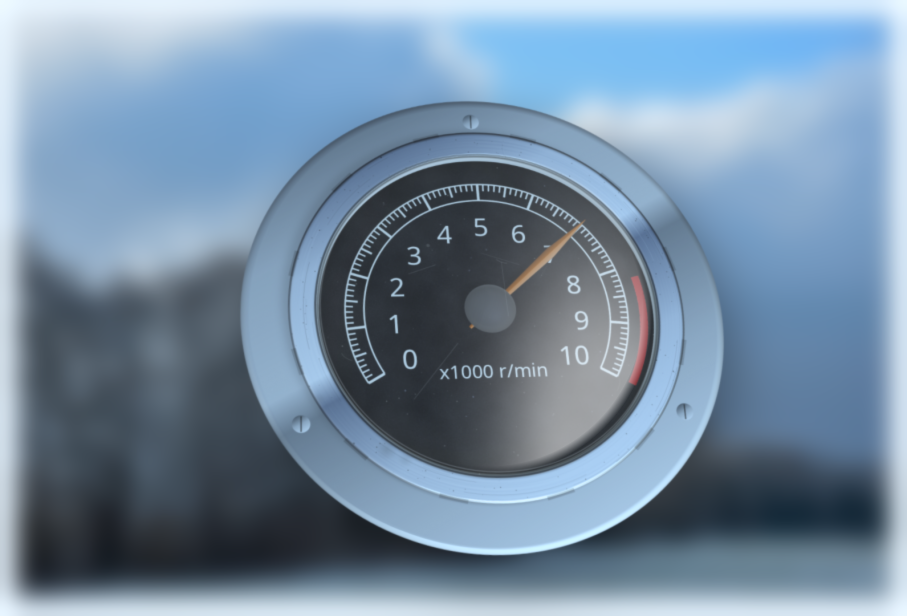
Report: 7000rpm
